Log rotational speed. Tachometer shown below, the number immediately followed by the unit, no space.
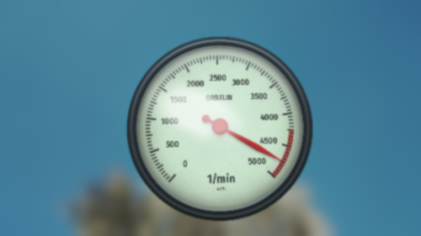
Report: 4750rpm
